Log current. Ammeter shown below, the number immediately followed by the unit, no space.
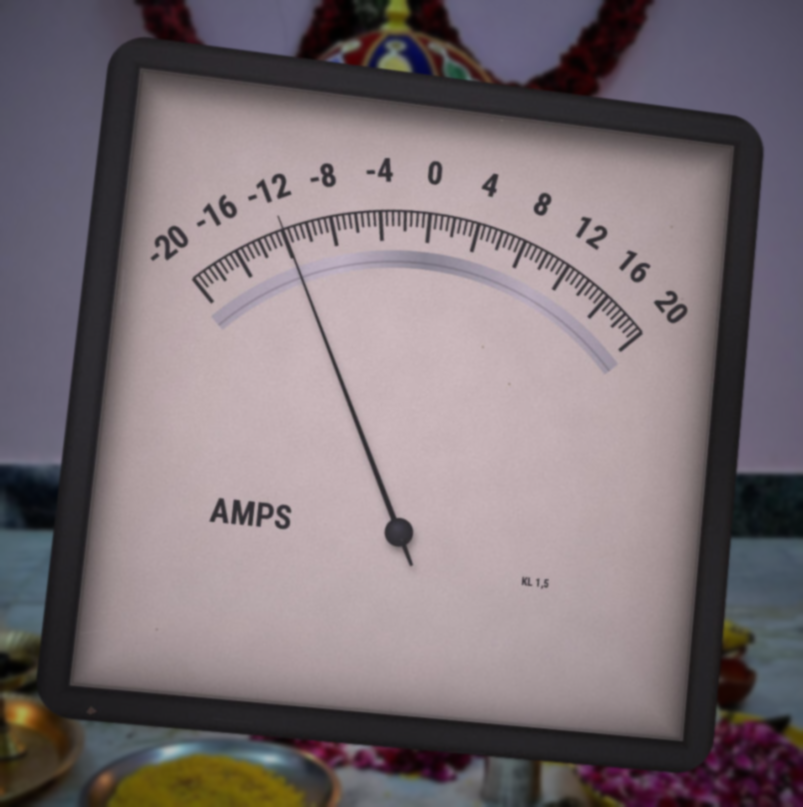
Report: -12A
